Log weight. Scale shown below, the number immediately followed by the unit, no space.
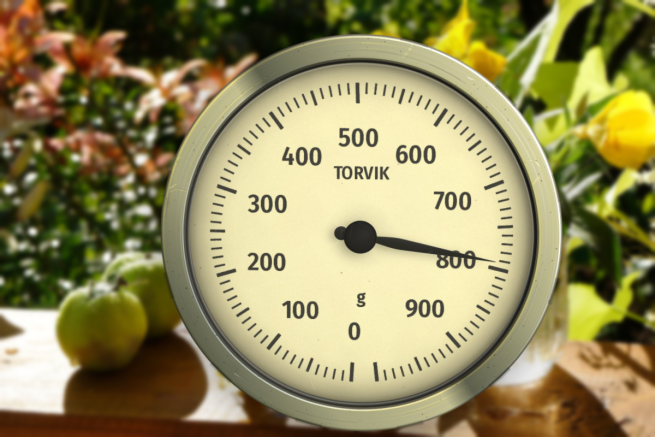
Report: 790g
